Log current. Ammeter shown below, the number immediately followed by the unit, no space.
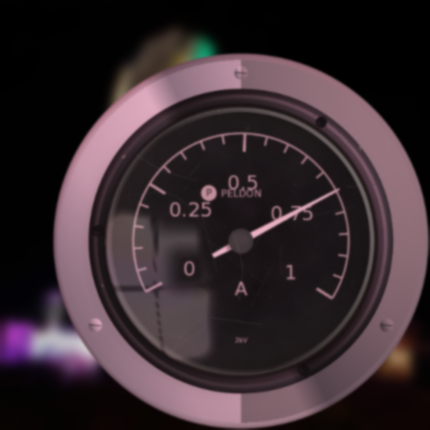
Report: 0.75A
